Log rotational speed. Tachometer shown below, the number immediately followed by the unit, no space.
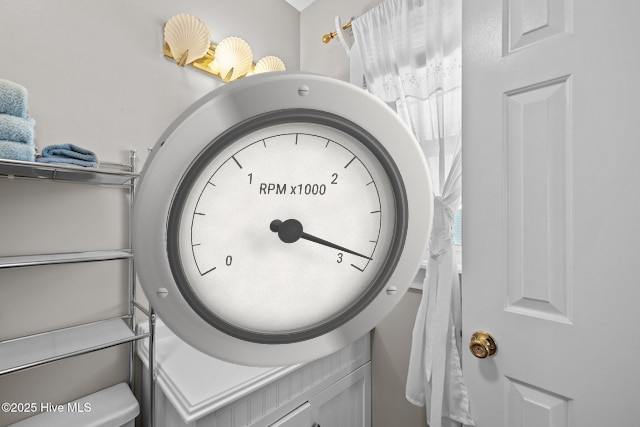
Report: 2875rpm
